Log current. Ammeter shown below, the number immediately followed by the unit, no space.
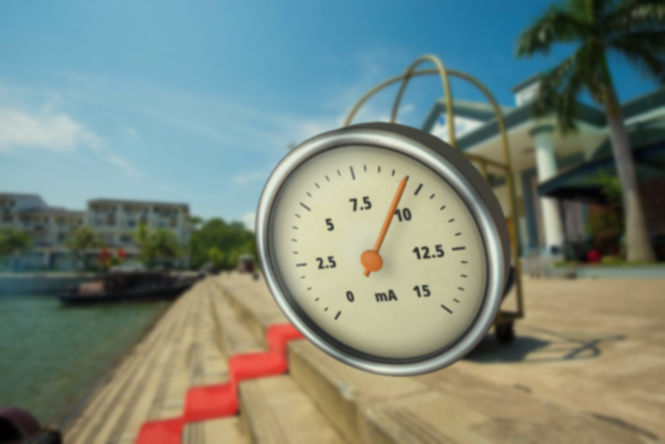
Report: 9.5mA
